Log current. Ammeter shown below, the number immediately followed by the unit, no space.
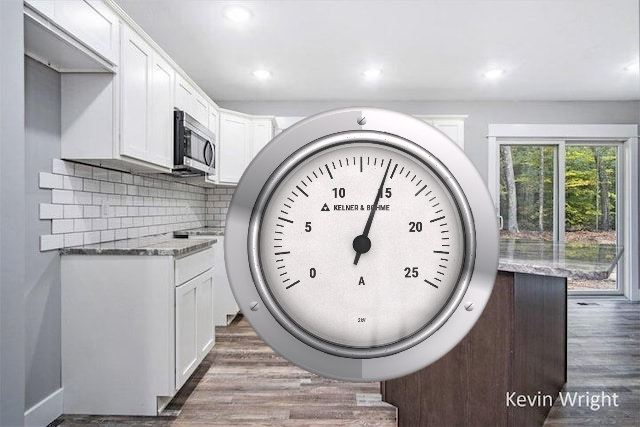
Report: 14.5A
